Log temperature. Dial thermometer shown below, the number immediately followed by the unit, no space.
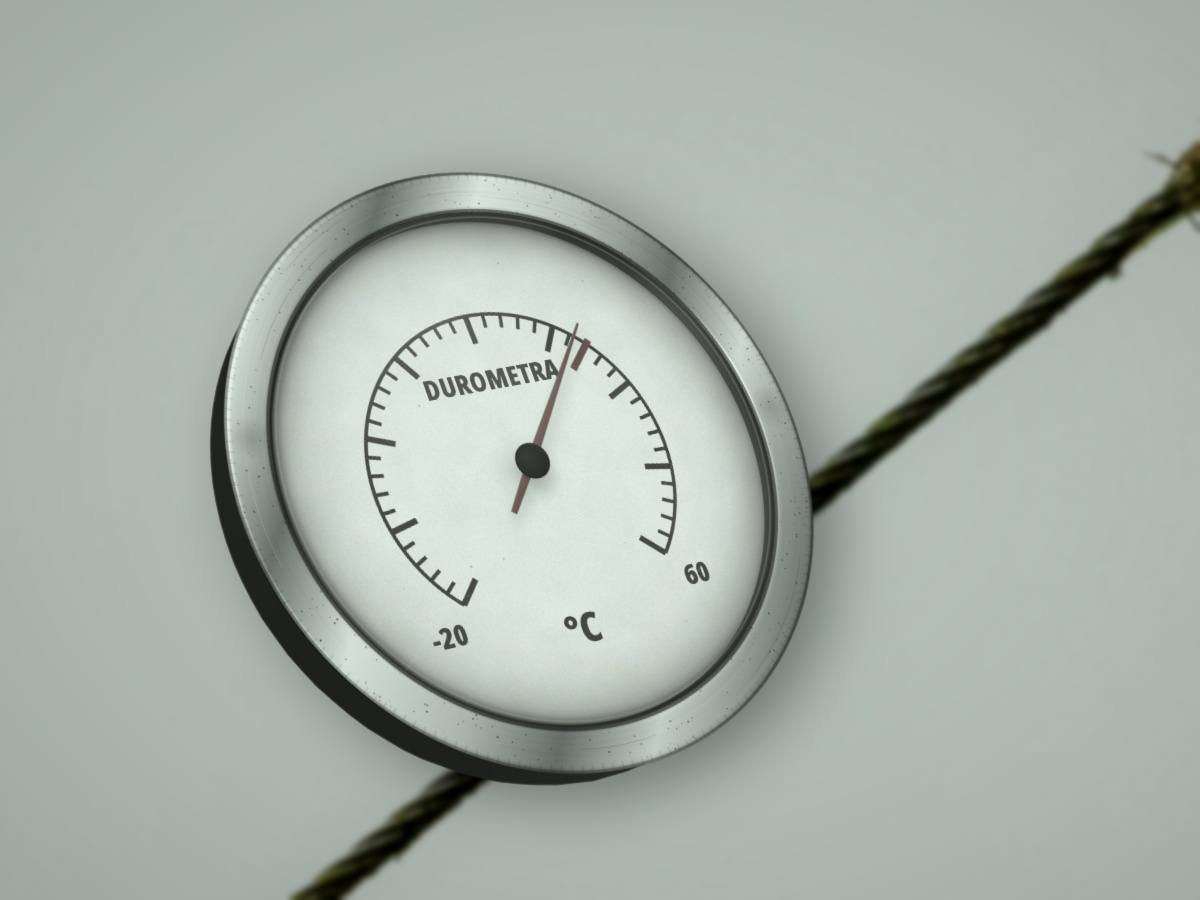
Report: 32°C
